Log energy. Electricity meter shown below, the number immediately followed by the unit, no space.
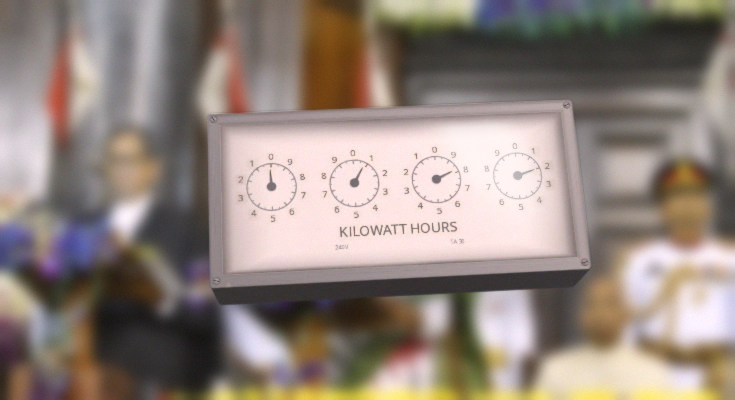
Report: 82kWh
